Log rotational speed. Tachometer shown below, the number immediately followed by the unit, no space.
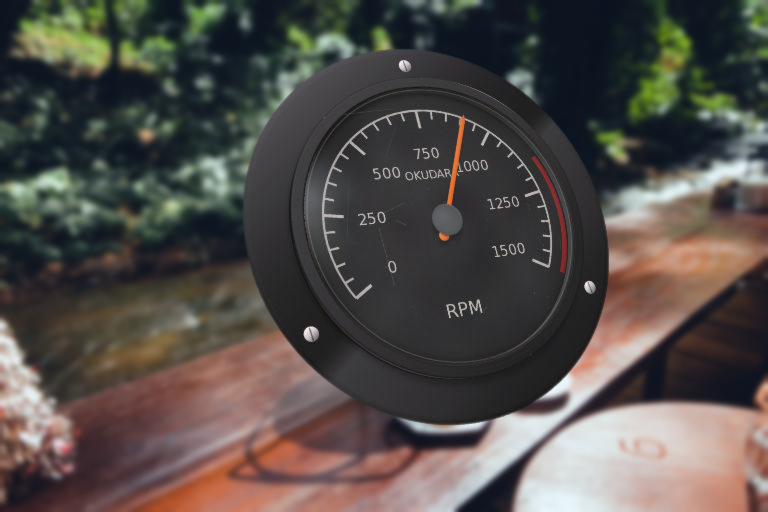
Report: 900rpm
